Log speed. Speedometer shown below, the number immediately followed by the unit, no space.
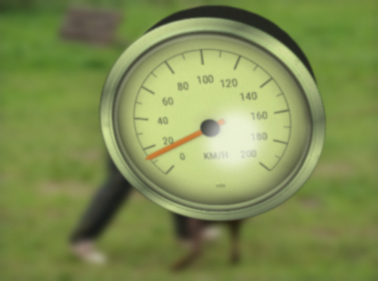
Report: 15km/h
